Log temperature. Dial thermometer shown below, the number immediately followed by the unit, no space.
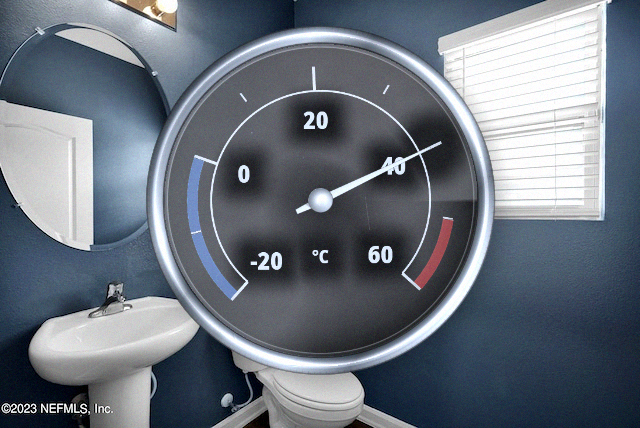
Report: 40°C
